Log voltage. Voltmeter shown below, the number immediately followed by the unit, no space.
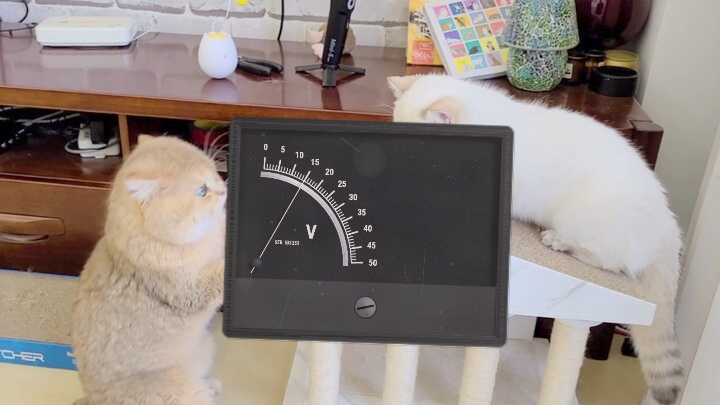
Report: 15V
